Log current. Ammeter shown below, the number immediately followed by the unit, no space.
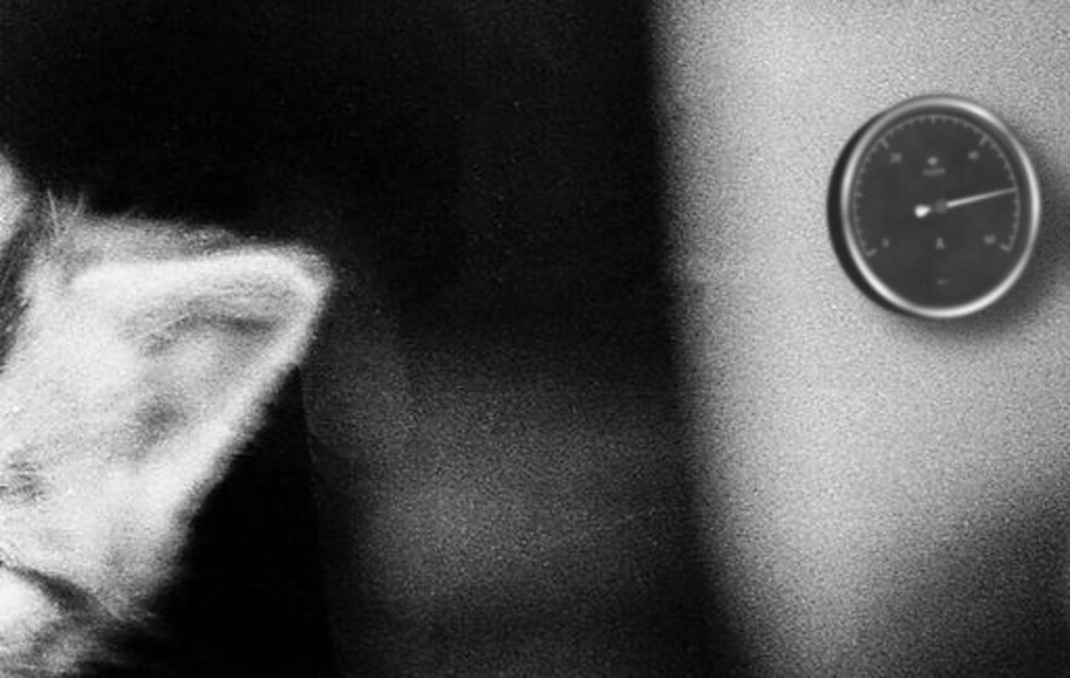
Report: 50A
